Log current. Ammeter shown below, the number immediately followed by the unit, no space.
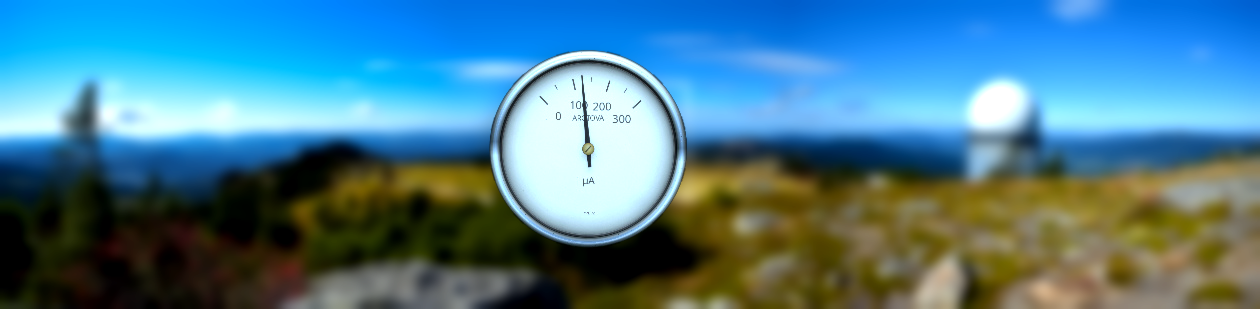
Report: 125µA
